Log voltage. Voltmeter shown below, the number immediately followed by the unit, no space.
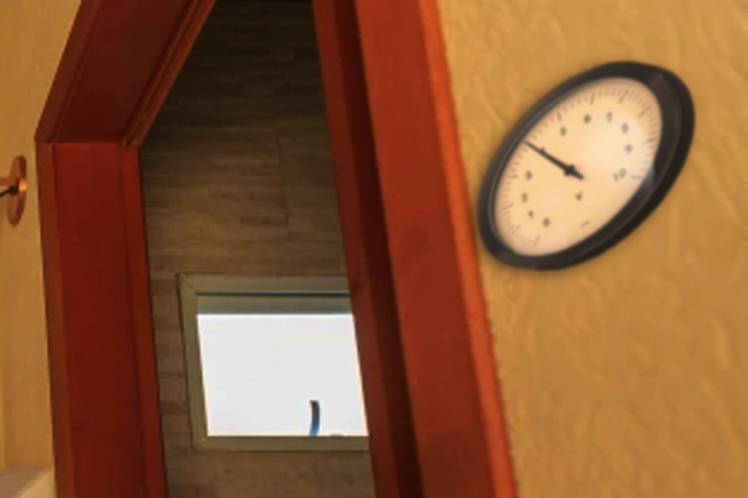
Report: 4V
